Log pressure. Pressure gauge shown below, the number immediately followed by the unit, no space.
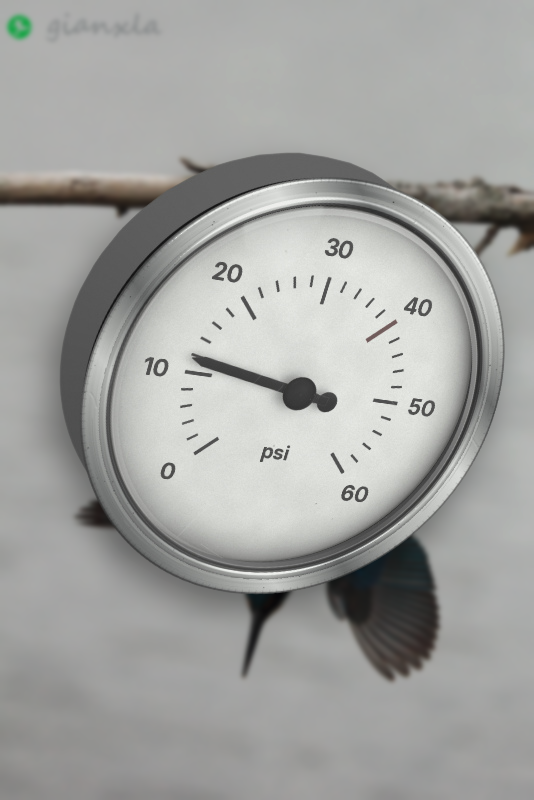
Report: 12psi
